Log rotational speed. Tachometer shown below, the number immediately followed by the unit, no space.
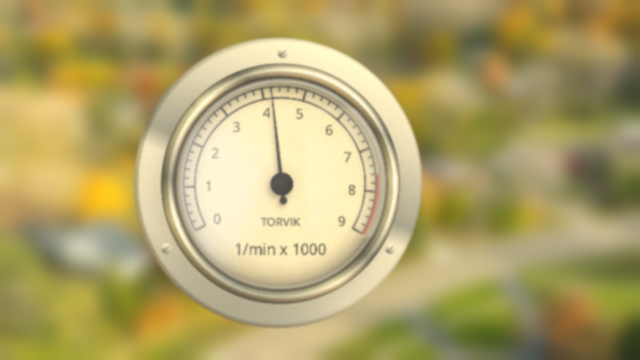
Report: 4200rpm
